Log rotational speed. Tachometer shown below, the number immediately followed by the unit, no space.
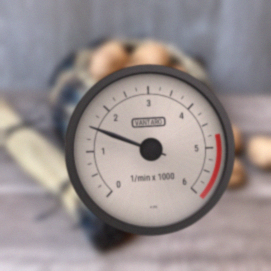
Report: 1500rpm
